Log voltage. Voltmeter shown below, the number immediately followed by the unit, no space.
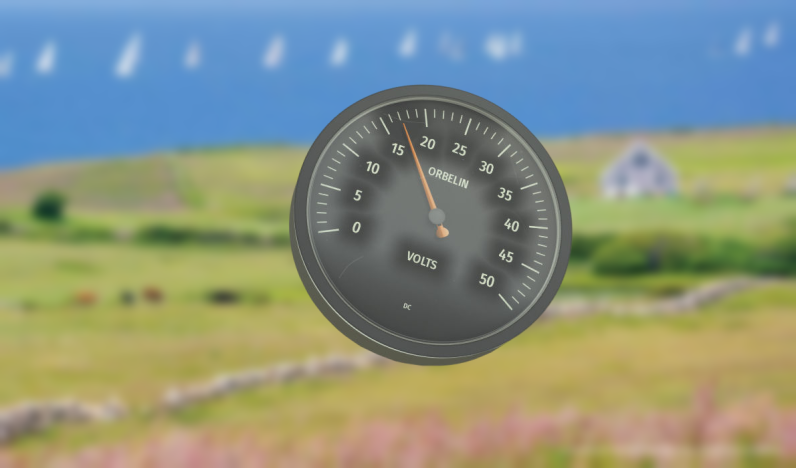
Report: 17V
